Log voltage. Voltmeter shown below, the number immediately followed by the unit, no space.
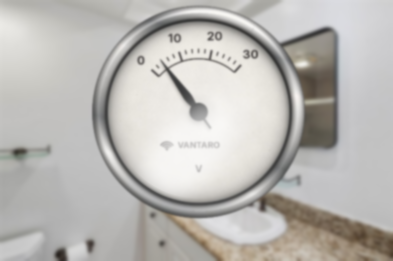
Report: 4V
